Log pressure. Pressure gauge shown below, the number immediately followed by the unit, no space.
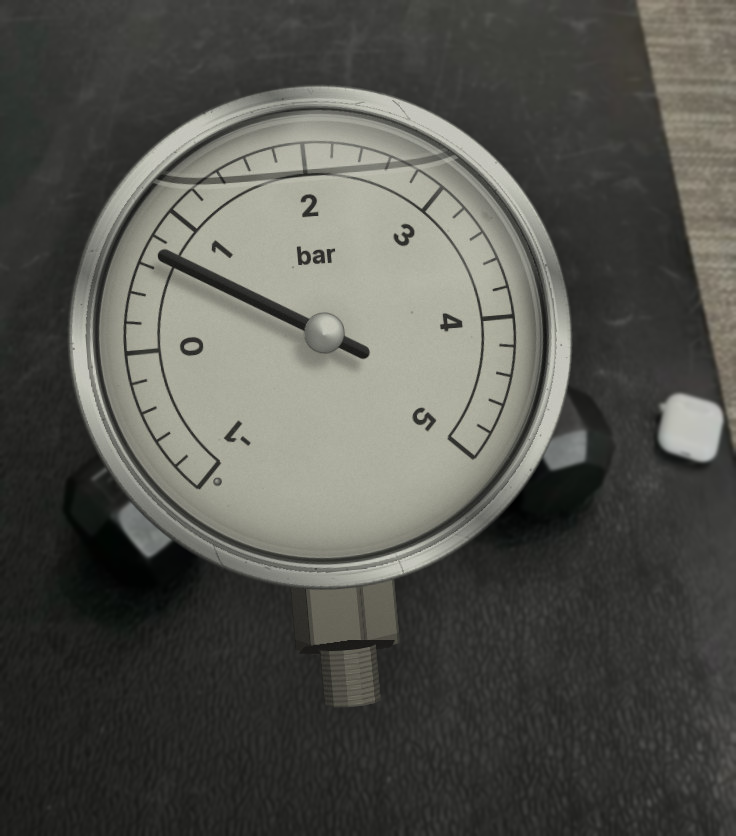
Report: 0.7bar
